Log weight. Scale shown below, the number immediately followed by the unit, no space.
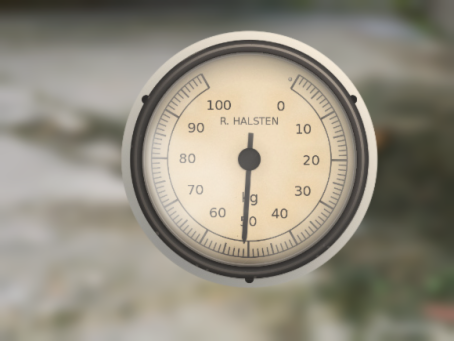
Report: 51kg
